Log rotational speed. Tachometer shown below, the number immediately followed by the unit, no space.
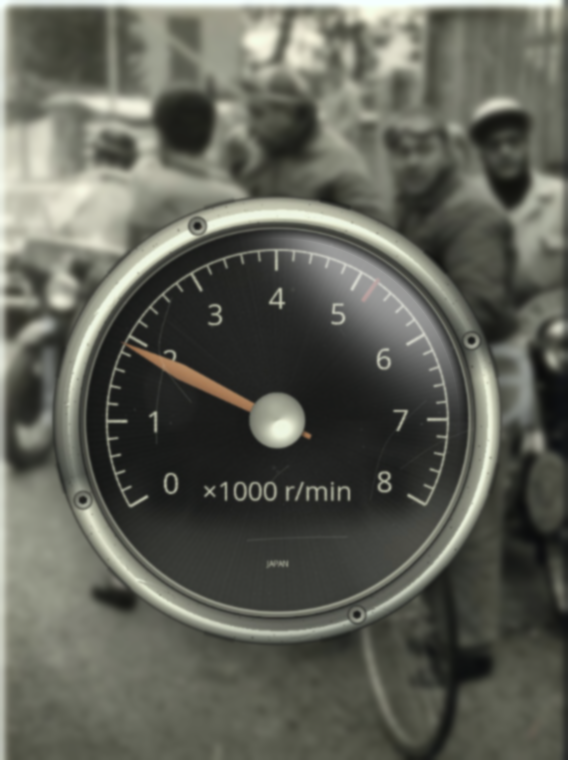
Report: 1900rpm
